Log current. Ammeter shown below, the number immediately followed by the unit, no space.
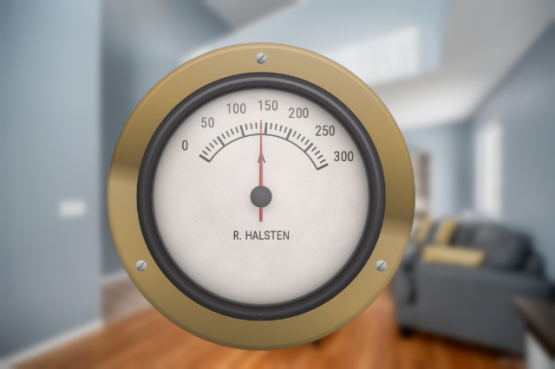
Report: 140A
